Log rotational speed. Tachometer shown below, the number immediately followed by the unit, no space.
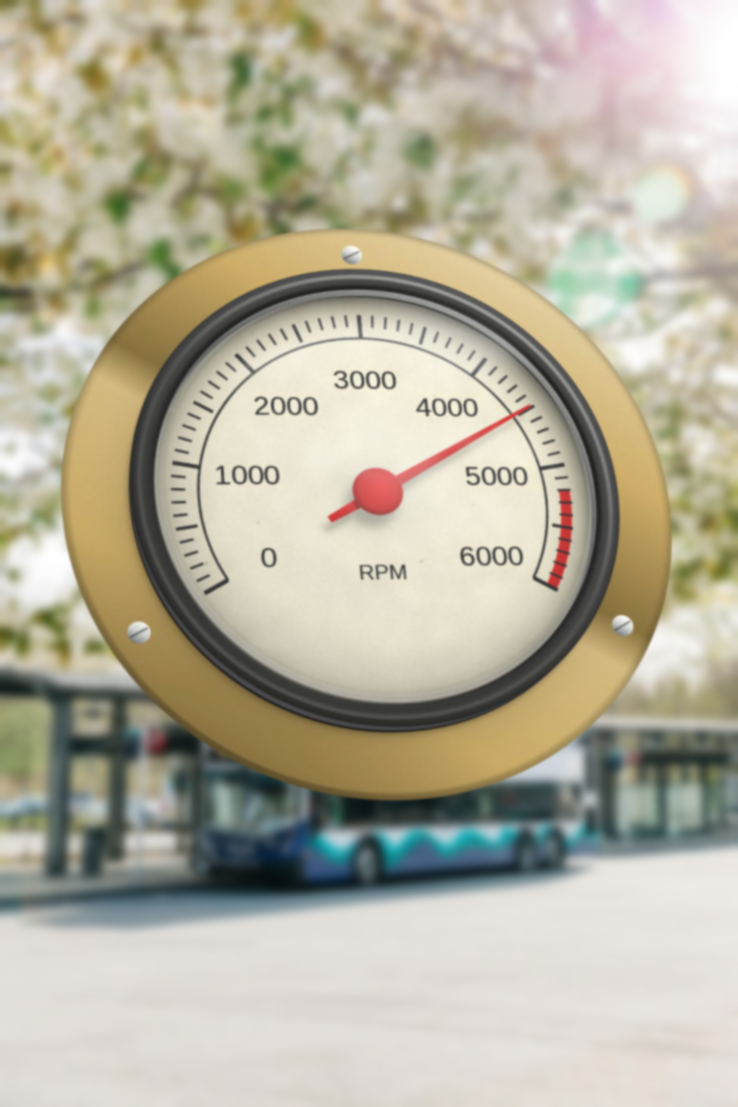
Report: 4500rpm
